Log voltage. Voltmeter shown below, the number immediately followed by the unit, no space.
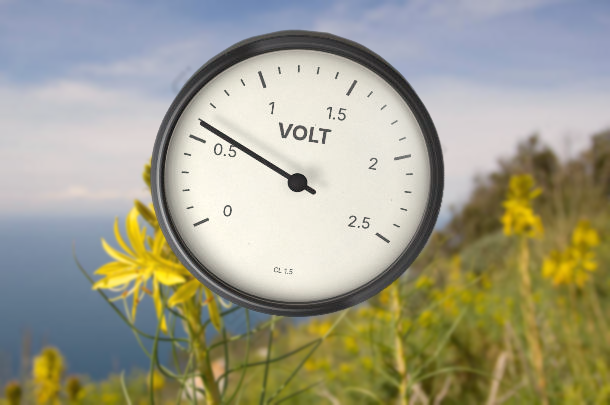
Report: 0.6V
